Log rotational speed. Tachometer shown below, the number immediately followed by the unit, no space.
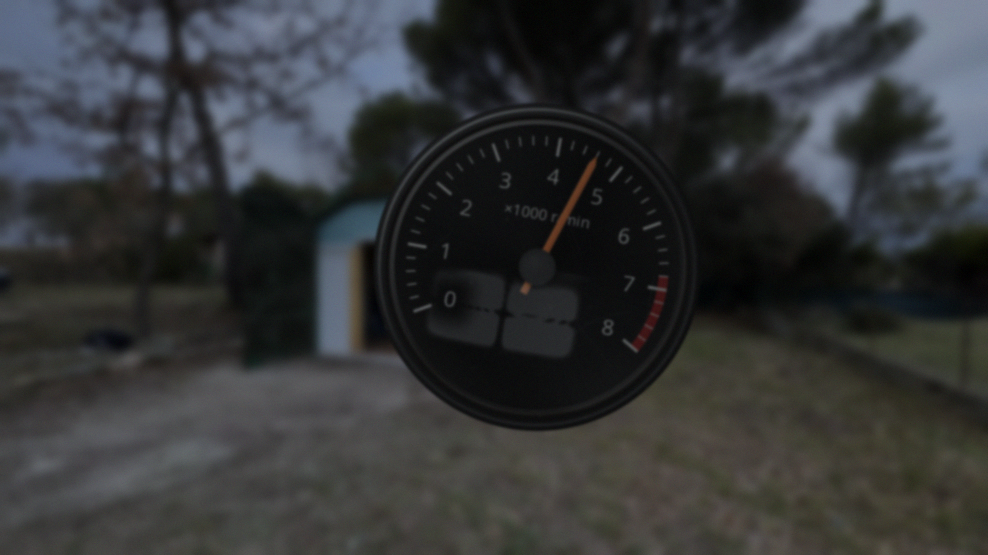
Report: 4600rpm
